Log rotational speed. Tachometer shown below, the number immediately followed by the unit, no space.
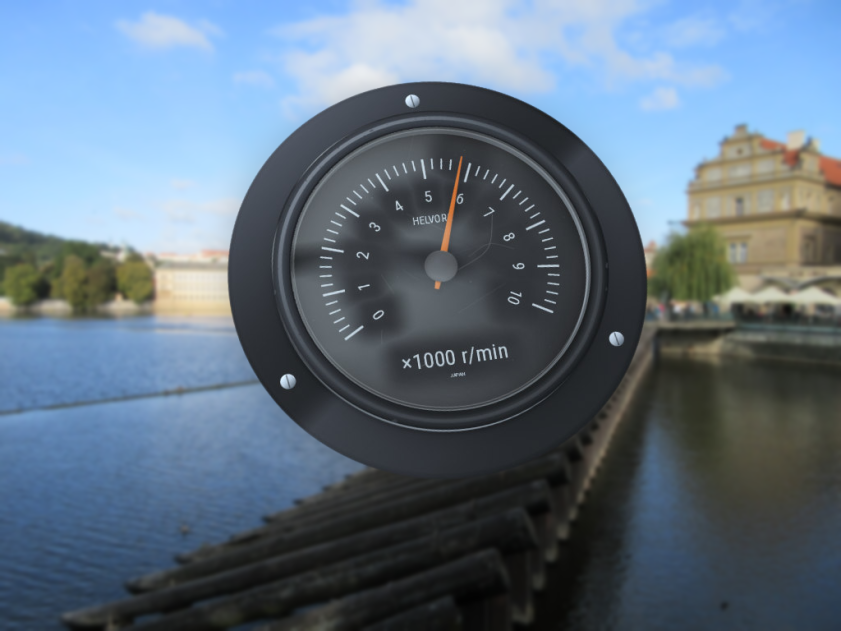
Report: 5800rpm
